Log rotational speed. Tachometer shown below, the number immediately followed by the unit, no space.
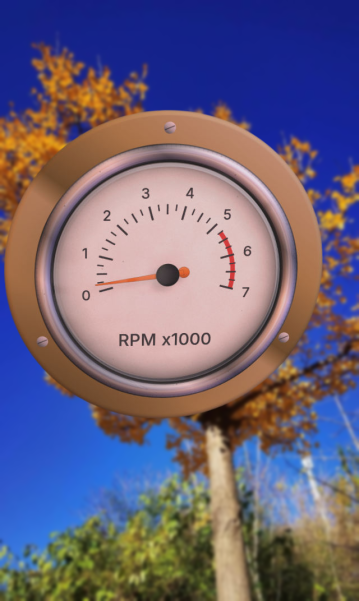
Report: 250rpm
